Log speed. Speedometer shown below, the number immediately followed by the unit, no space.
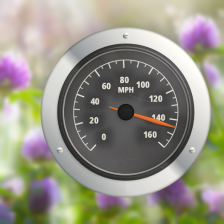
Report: 145mph
